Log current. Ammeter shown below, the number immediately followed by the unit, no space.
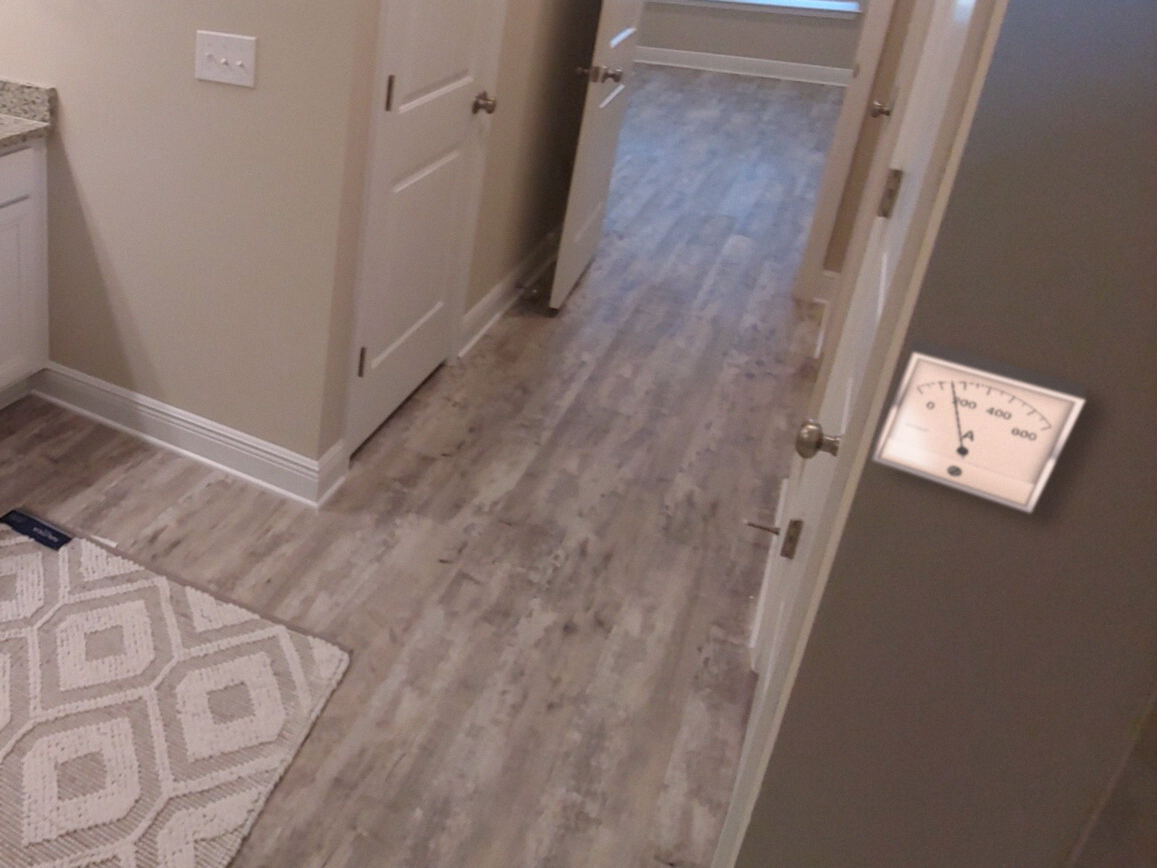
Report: 150A
